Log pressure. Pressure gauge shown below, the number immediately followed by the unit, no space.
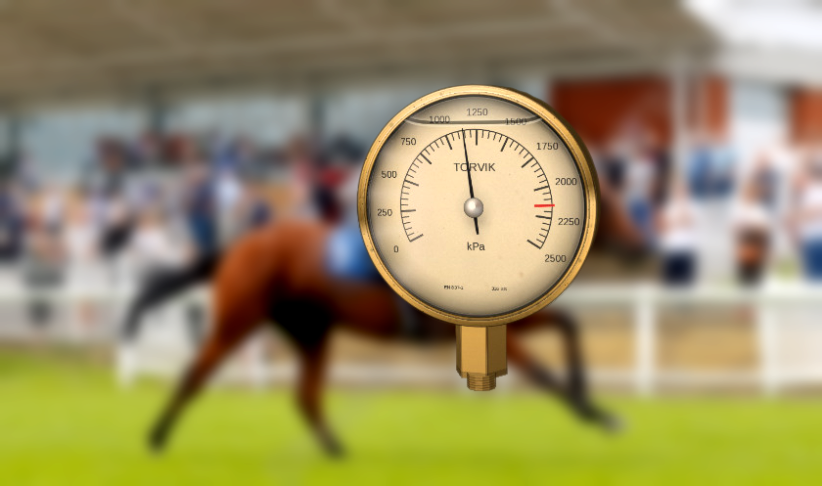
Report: 1150kPa
